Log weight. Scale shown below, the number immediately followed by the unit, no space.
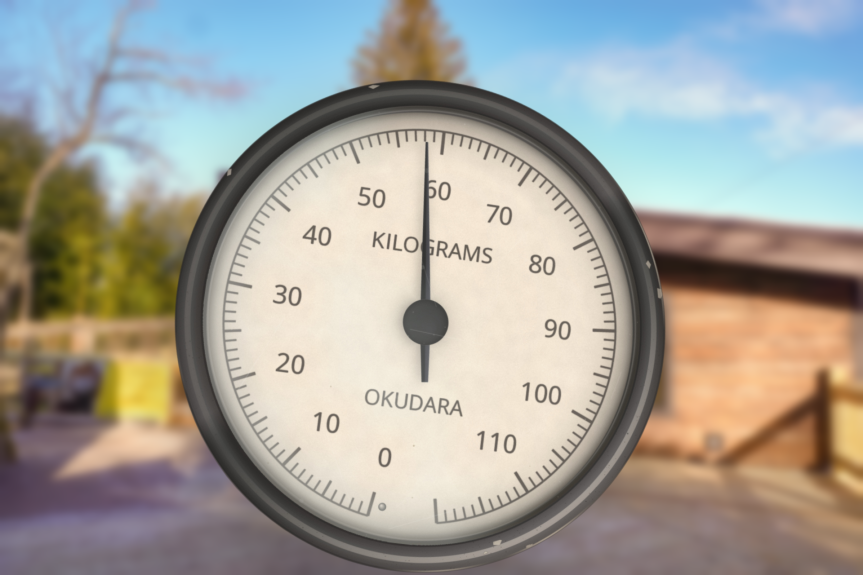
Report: 58kg
